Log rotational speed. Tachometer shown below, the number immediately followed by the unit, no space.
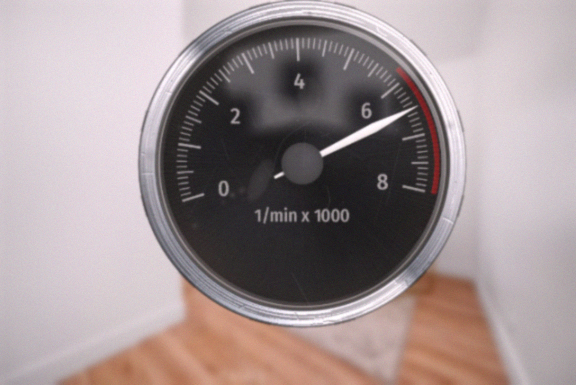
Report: 6500rpm
